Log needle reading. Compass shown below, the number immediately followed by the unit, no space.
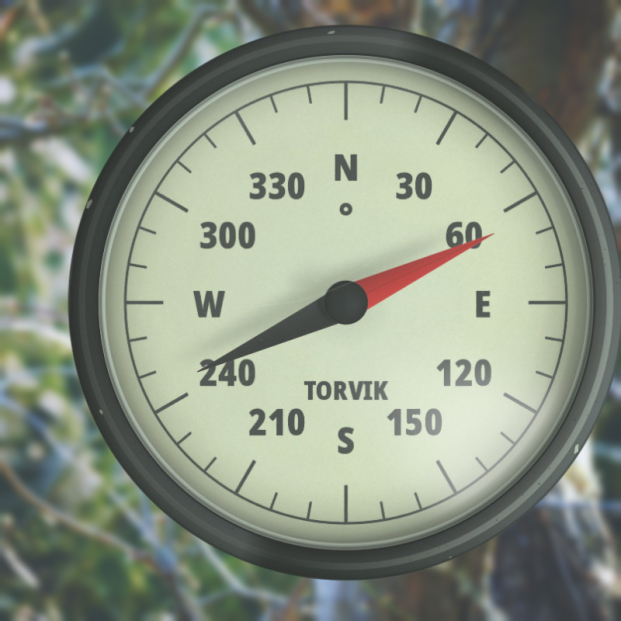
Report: 65°
